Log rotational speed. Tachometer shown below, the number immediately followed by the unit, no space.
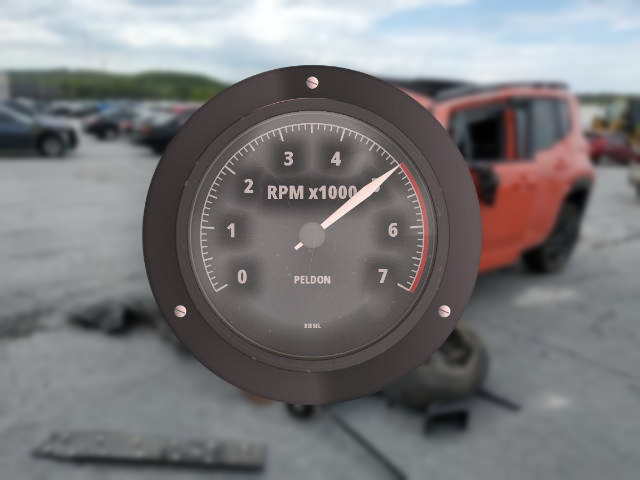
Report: 5000rpm
